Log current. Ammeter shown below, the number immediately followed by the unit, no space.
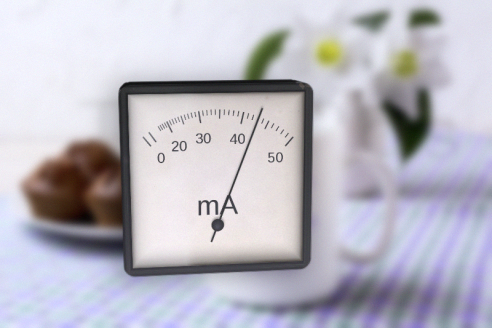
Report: 43mA
